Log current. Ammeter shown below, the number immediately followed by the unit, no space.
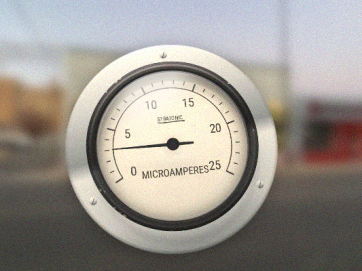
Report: 3µA
